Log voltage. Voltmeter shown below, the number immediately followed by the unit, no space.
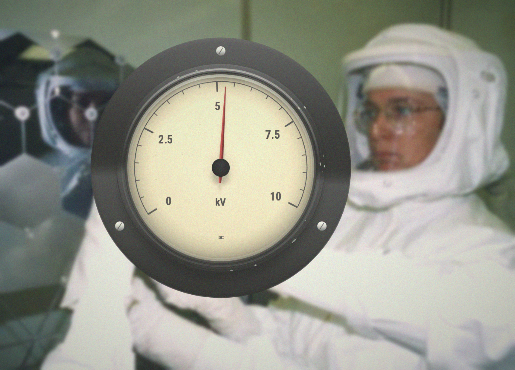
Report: 5.25kV
